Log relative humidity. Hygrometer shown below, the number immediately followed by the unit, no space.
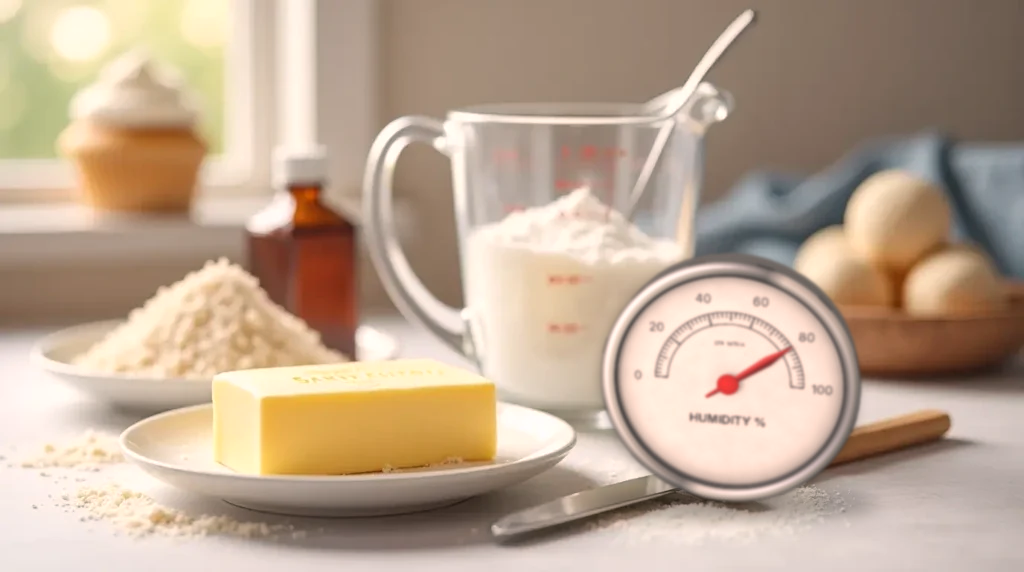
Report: 80%
